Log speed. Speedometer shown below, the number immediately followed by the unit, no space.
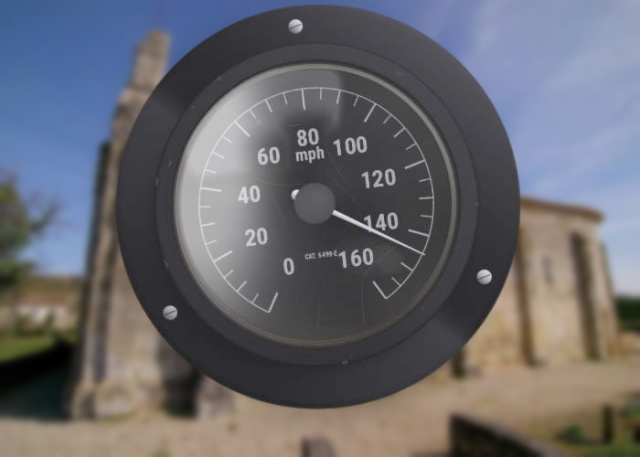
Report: 145mph
